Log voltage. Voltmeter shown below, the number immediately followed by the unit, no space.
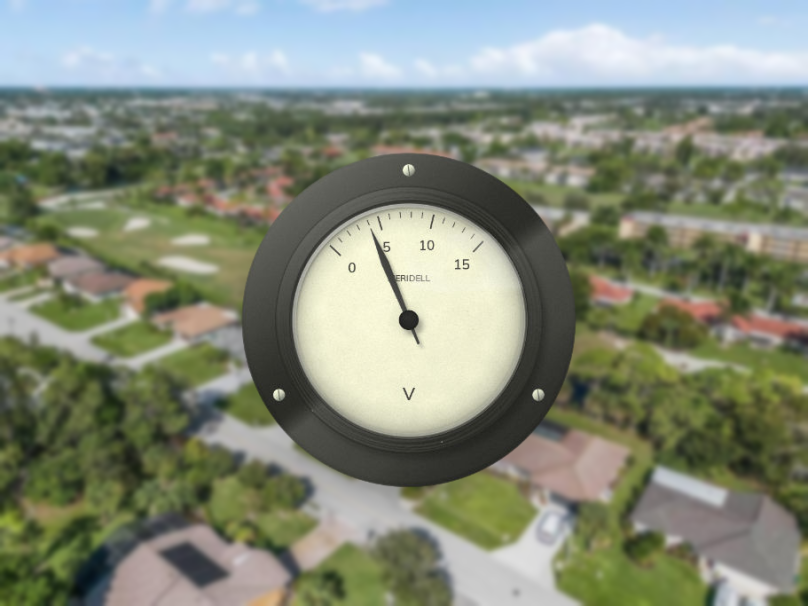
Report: 4V
